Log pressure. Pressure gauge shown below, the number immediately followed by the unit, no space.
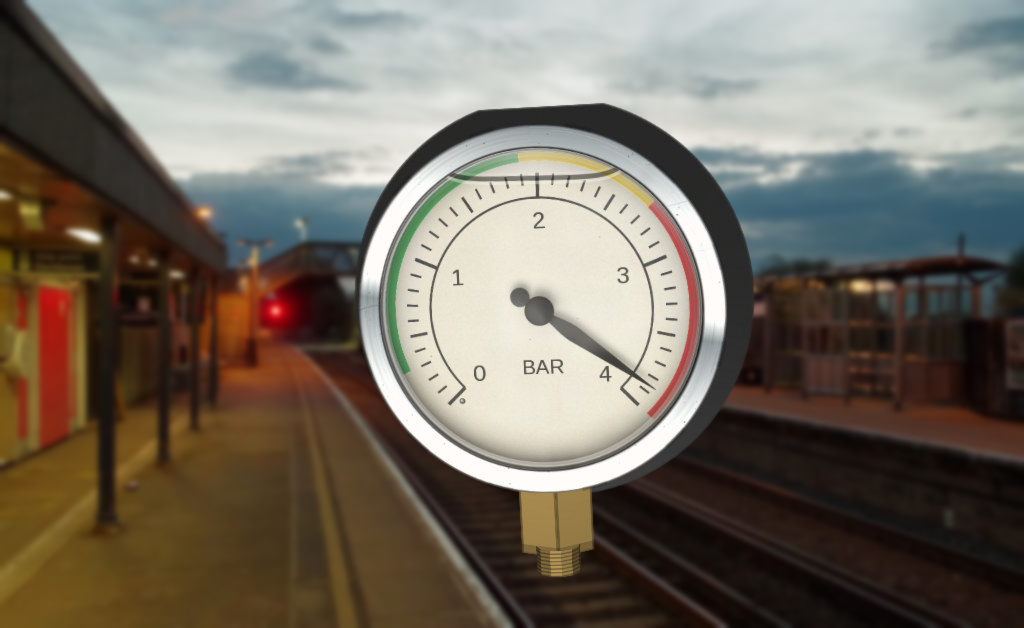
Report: 3.85bar
